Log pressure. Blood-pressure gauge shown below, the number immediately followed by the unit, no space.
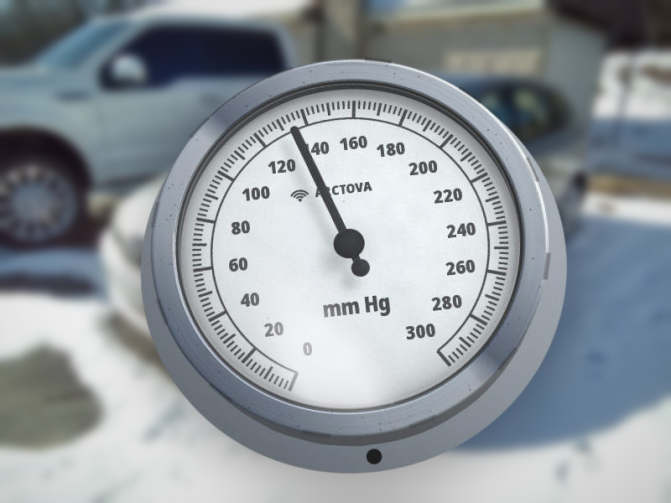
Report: 134mmHg
